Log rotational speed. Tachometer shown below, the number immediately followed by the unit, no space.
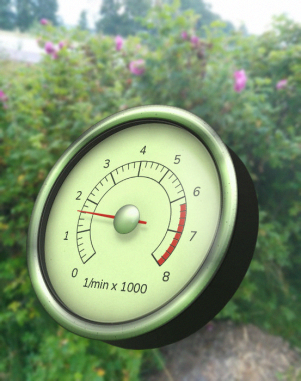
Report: 1600rpm
